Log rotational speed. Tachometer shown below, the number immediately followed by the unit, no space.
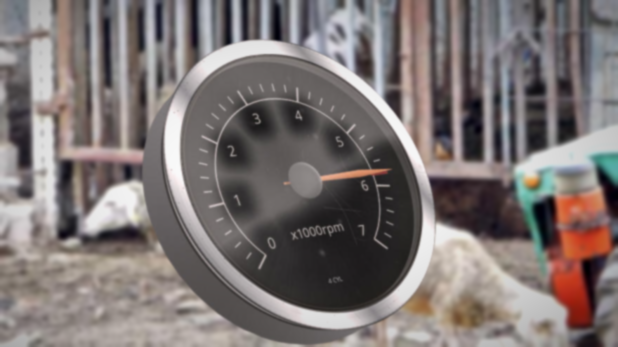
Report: 5800rpm
